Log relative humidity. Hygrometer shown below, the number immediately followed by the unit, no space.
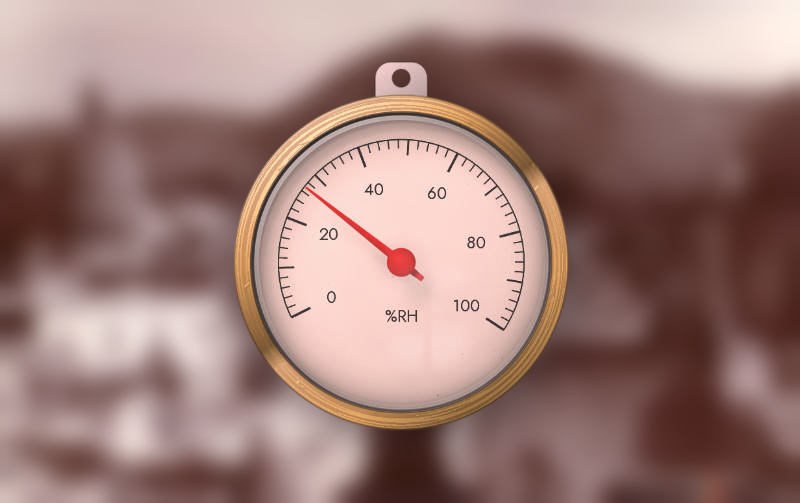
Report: 27%
